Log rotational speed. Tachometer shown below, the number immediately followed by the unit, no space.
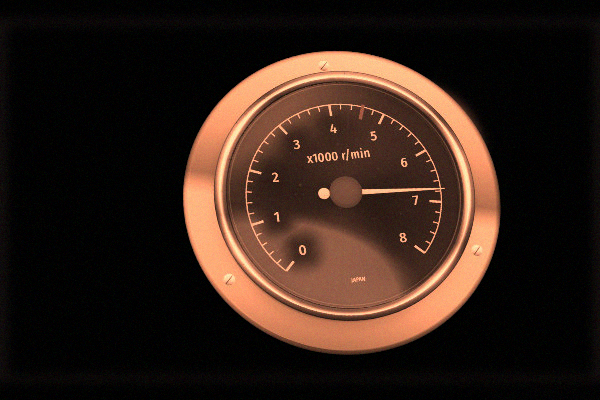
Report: 6800rpm
